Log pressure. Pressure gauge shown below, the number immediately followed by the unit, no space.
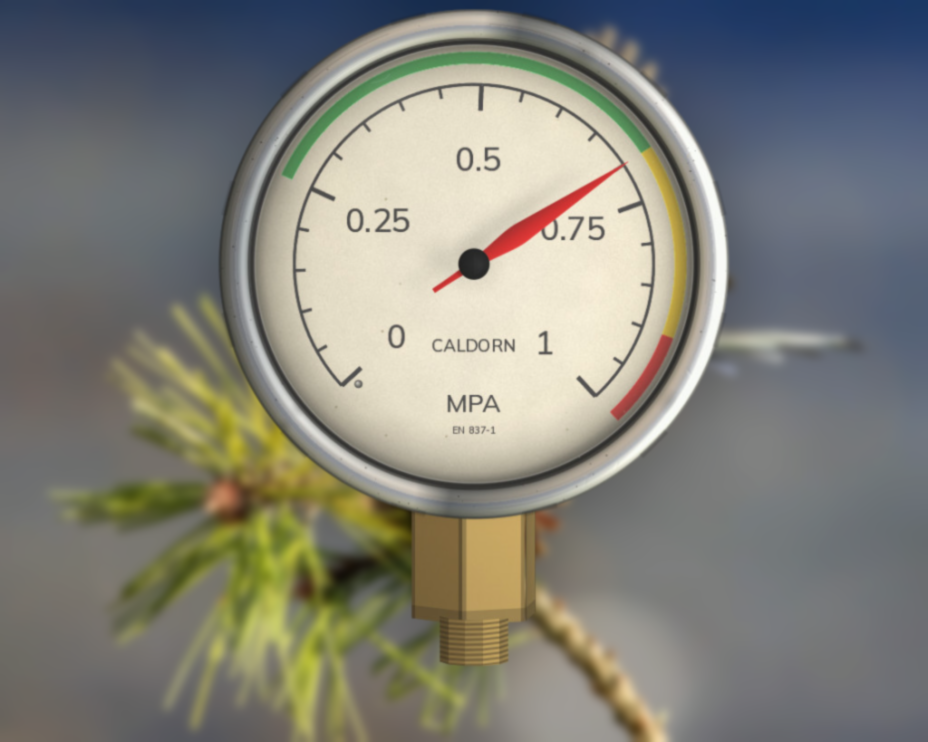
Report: 0.7MPa
